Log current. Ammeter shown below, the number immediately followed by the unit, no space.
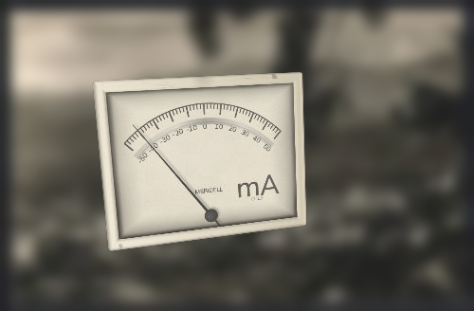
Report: -40mA
